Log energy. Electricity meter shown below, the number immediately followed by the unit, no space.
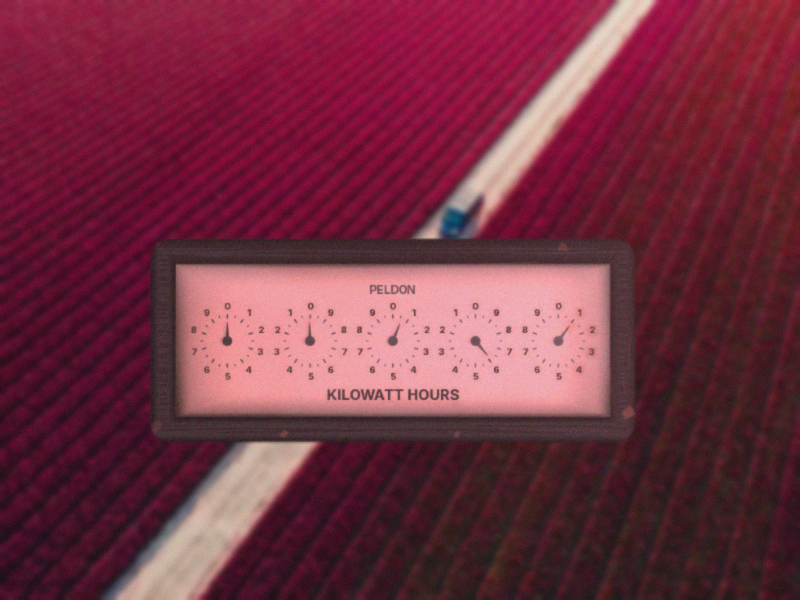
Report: 61kWh
